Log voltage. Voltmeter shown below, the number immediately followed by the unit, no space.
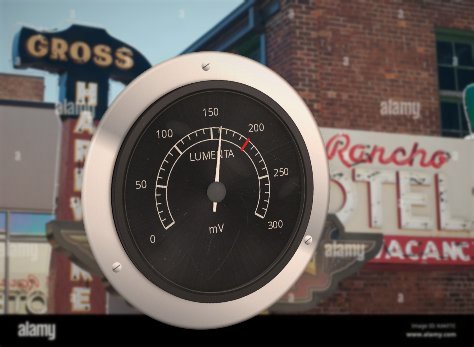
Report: 160mV
